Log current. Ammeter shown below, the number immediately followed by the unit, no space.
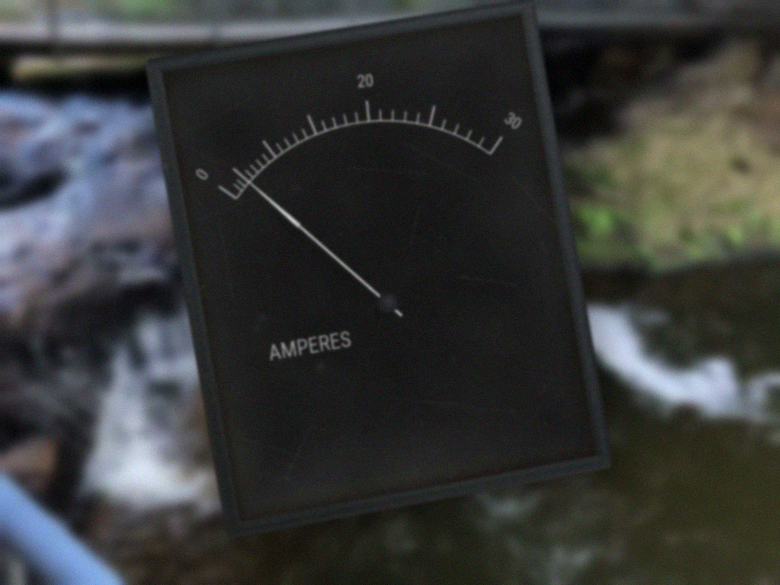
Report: 5A
